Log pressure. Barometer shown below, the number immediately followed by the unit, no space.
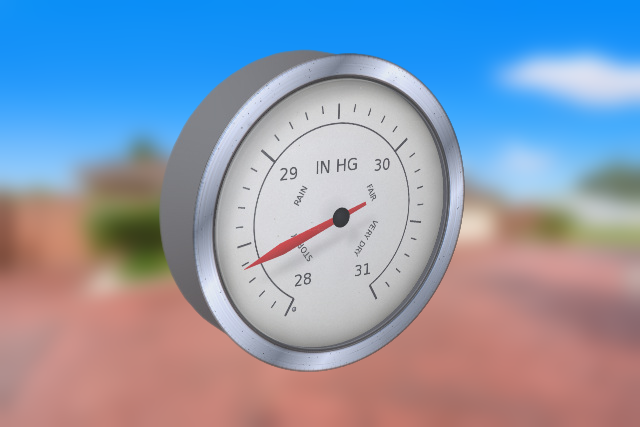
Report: 28.4inHg
